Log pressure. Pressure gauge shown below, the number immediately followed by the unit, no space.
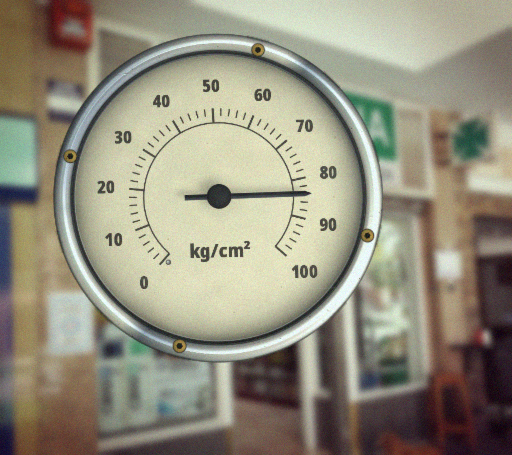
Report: 84kg/cm²
